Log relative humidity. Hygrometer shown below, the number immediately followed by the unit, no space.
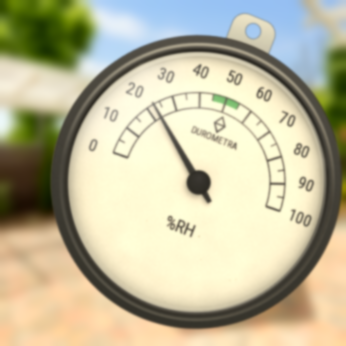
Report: 22.5%
